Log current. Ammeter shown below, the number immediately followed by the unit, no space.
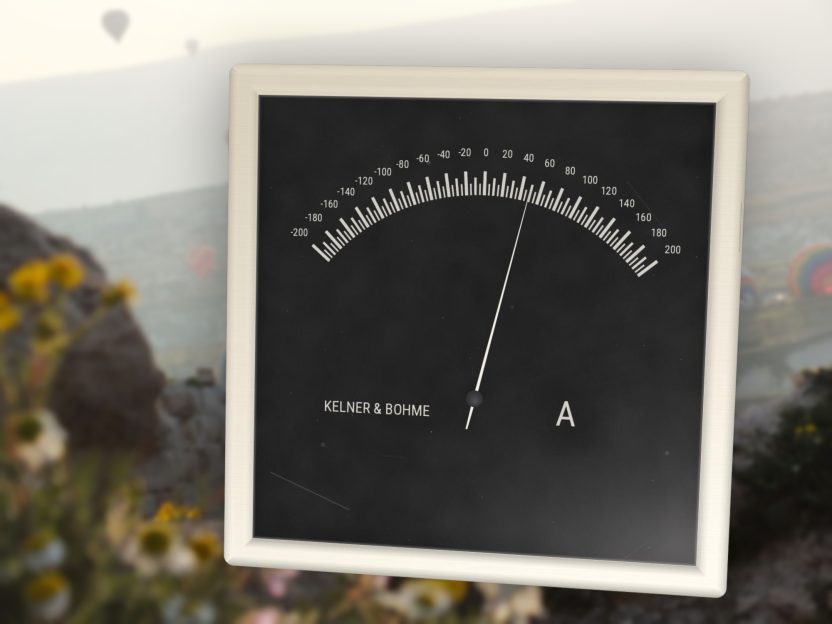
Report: 50A
